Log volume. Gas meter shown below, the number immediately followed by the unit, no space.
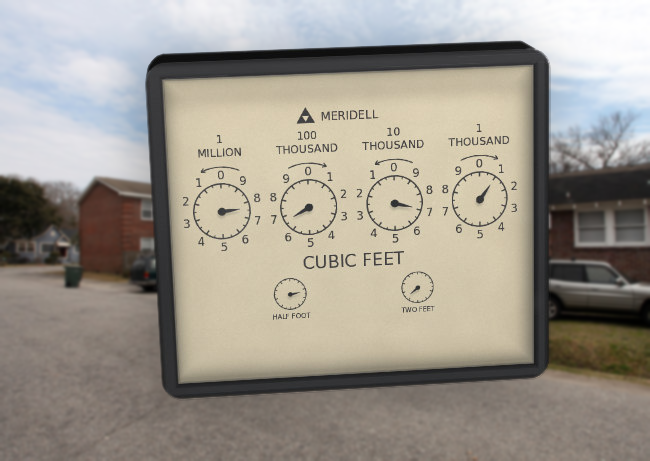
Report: 767100ft³
